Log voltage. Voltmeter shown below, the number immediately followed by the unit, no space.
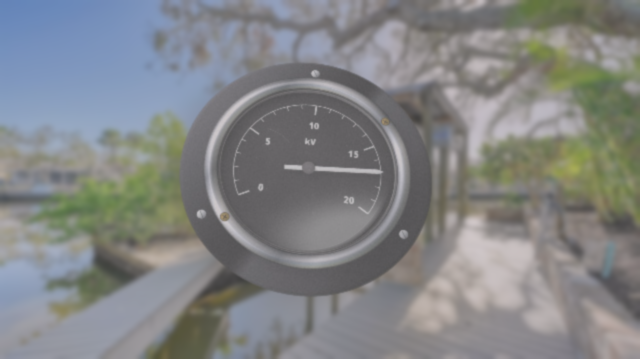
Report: 17kV
